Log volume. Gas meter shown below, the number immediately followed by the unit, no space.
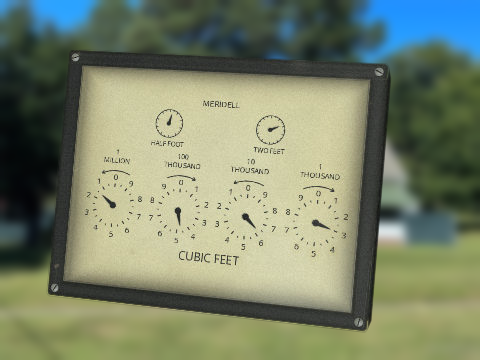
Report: 146300ft³
